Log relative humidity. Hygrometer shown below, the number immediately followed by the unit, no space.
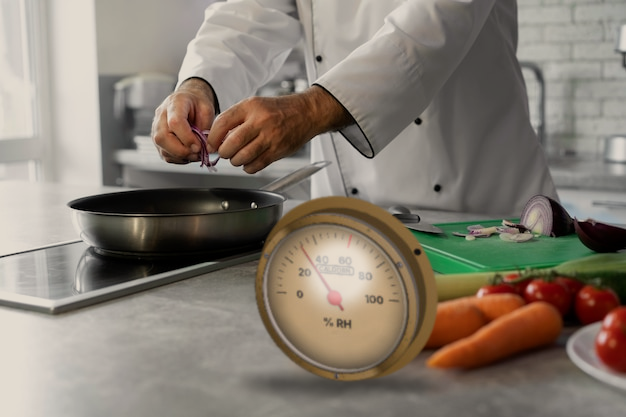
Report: 32%
